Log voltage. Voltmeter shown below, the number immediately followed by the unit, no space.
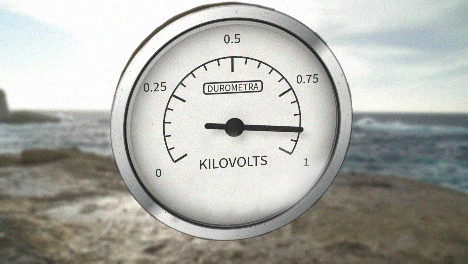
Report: 0.9kV
